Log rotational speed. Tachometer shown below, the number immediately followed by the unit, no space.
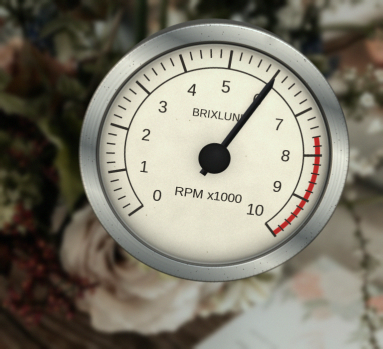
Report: 6000rpm
